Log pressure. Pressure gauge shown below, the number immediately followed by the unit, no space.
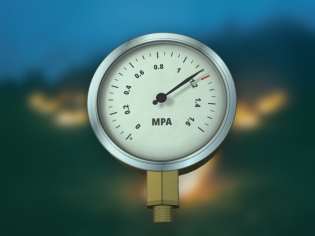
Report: 1.15MPa
